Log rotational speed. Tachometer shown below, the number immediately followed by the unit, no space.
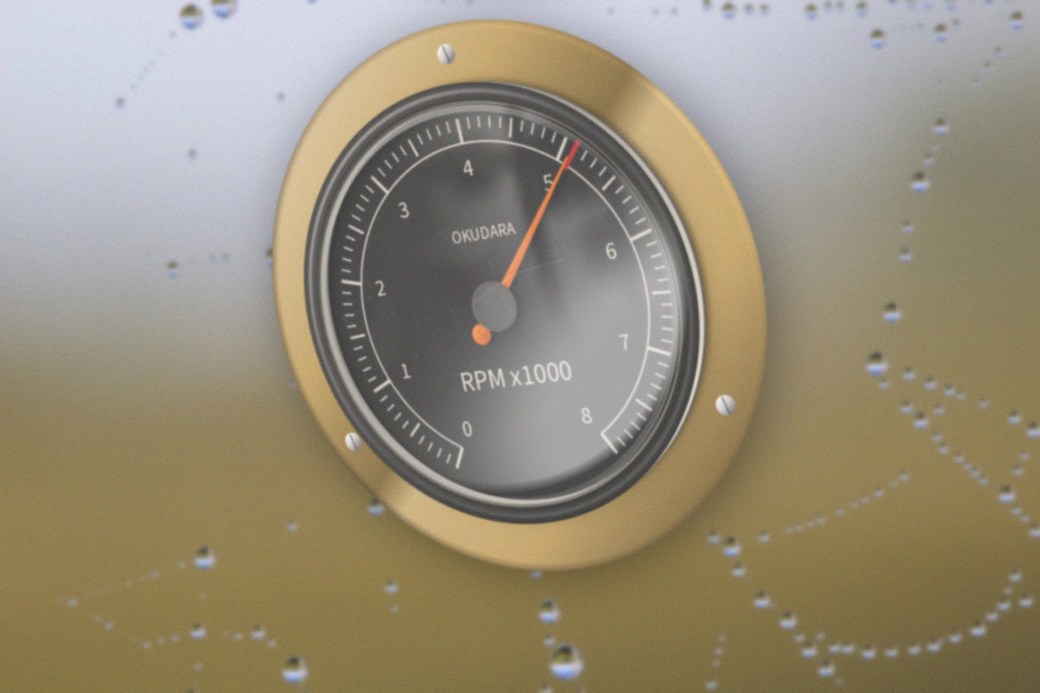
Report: 5100rpm
